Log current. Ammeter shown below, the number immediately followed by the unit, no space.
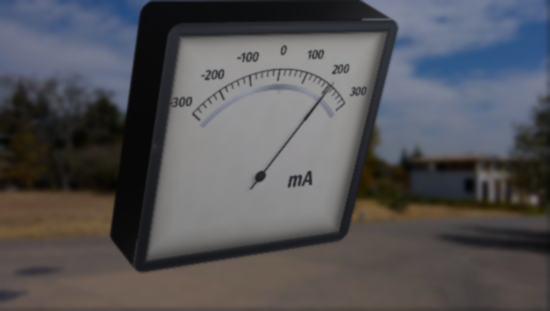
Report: 200mA
